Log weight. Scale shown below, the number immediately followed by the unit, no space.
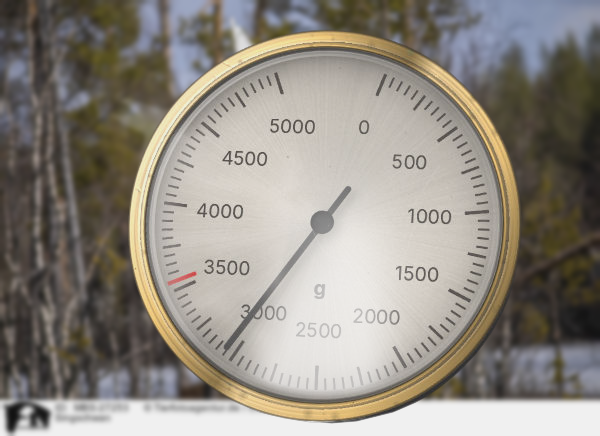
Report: 3050g
